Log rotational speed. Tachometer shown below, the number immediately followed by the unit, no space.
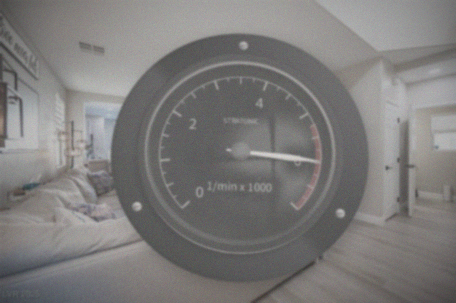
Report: 6000rpm
